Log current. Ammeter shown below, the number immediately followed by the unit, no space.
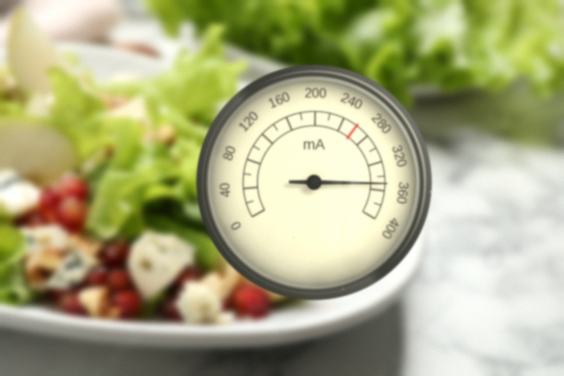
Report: 350mA
